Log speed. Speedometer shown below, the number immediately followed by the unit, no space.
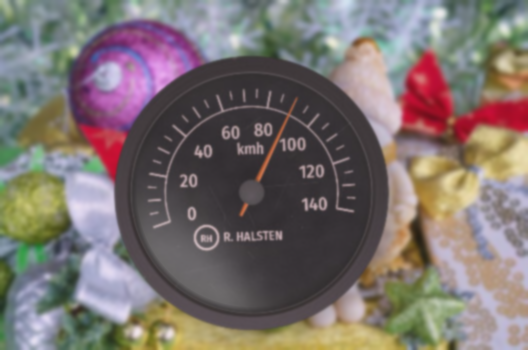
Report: 90km/h
